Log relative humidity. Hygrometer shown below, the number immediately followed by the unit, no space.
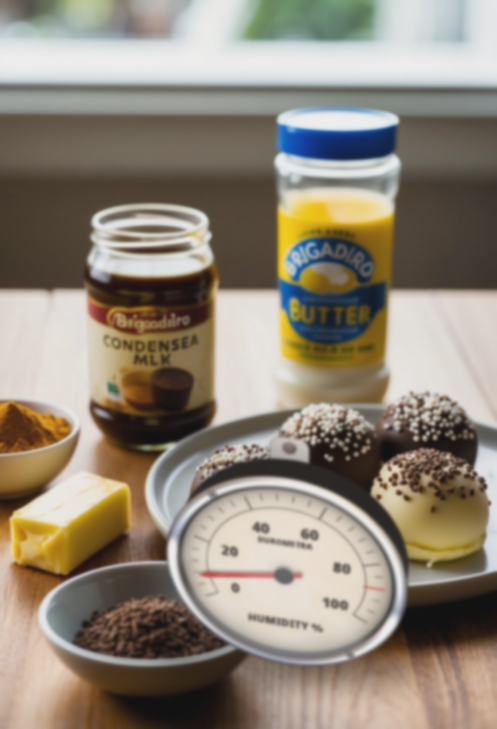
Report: 8%
